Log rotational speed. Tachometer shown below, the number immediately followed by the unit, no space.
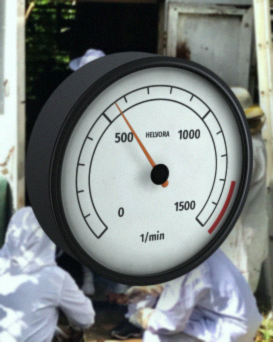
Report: 550rpm
